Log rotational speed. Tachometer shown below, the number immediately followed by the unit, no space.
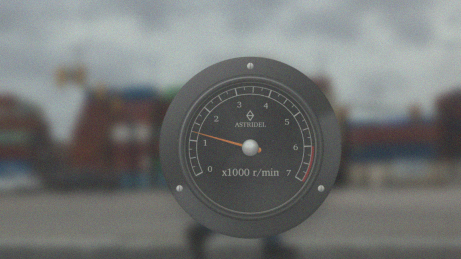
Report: 1250rpm
